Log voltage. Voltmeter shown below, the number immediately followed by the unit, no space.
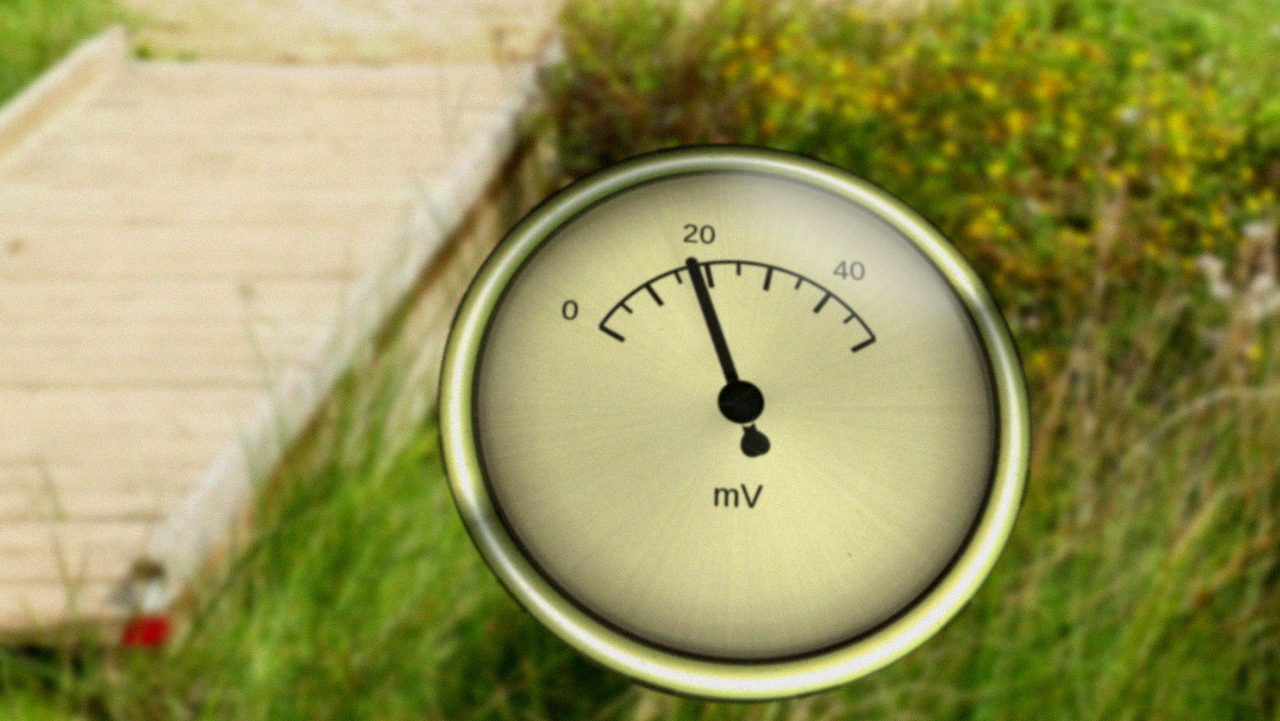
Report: 17.5mV
